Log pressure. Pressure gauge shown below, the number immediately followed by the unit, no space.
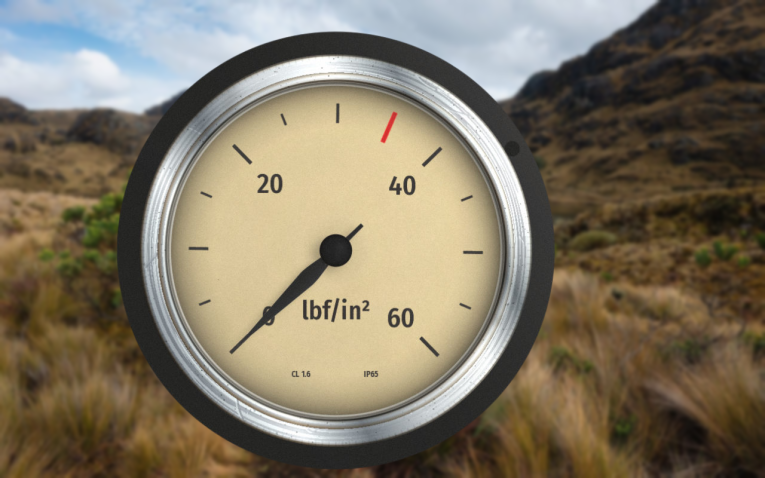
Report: 0psi
